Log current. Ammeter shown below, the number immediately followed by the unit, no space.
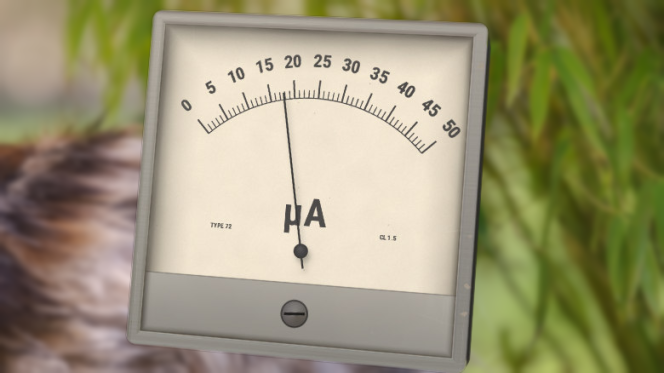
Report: 18µA
